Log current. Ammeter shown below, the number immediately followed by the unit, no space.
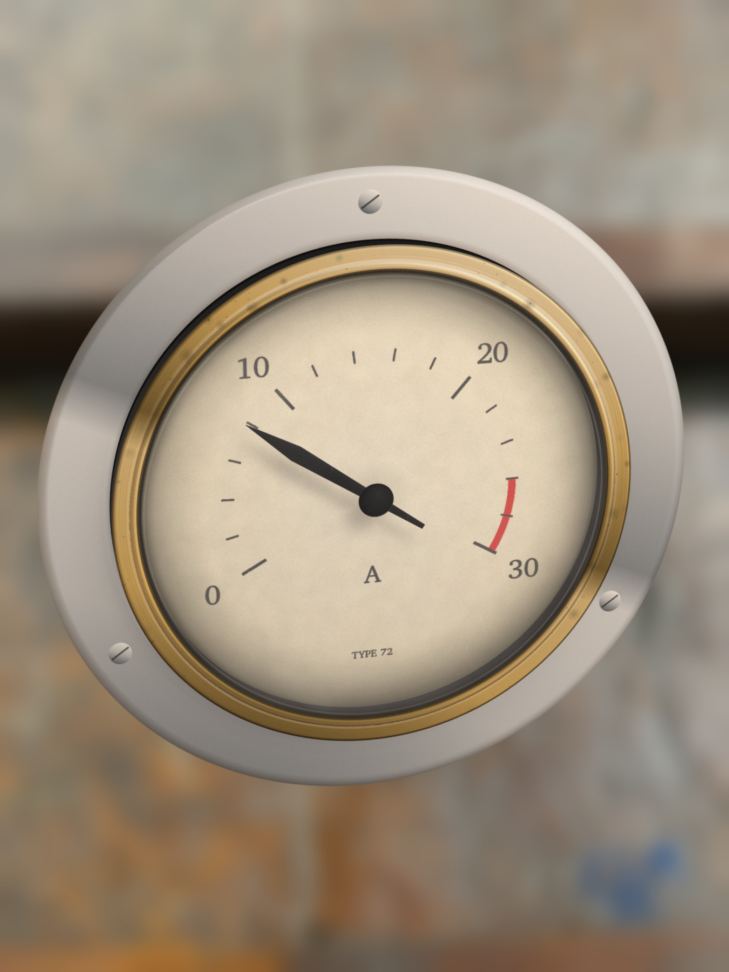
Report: 8A
